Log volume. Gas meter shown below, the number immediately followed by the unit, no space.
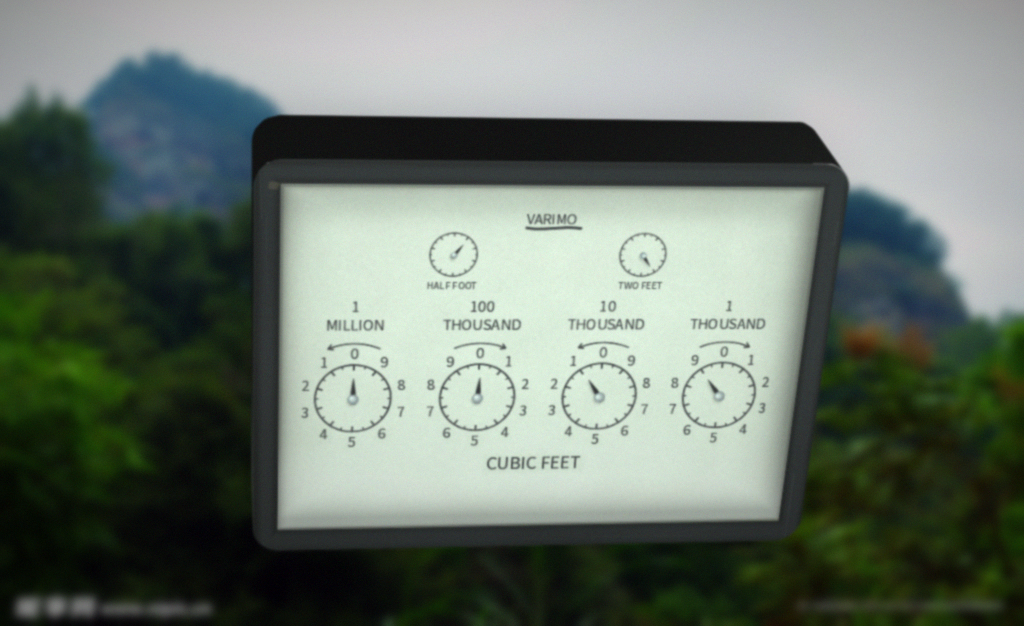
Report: 900ft³
